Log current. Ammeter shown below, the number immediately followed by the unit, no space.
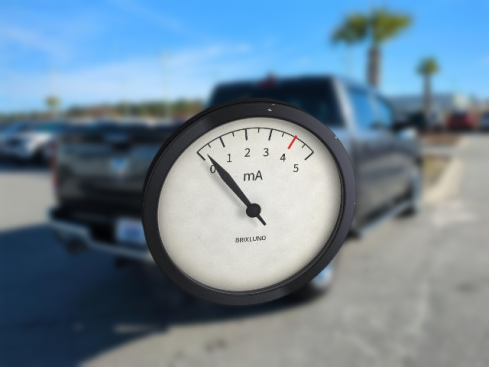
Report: 0.25mA
